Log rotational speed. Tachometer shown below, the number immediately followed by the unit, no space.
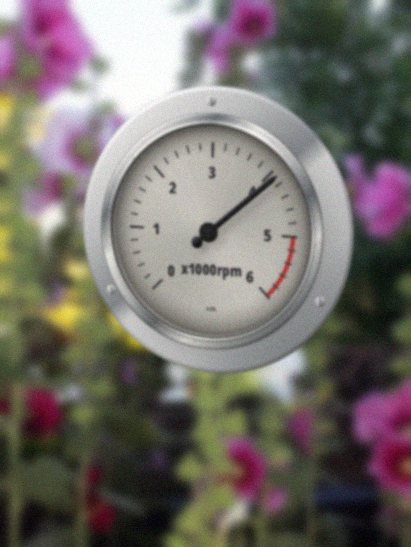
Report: 4100rpm
